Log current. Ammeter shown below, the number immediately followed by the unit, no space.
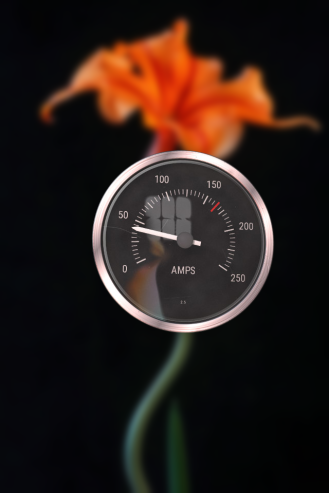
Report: 40A
